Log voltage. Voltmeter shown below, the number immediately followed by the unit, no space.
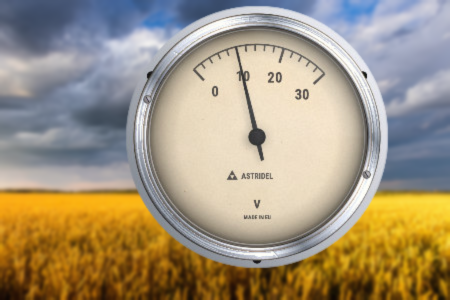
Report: 10V
